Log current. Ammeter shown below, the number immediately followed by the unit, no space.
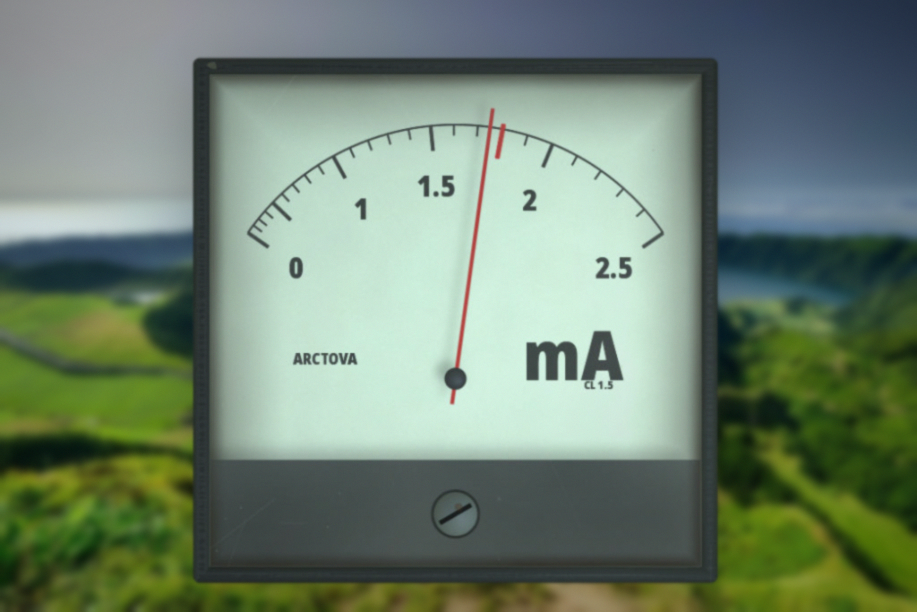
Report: 1.75mA
